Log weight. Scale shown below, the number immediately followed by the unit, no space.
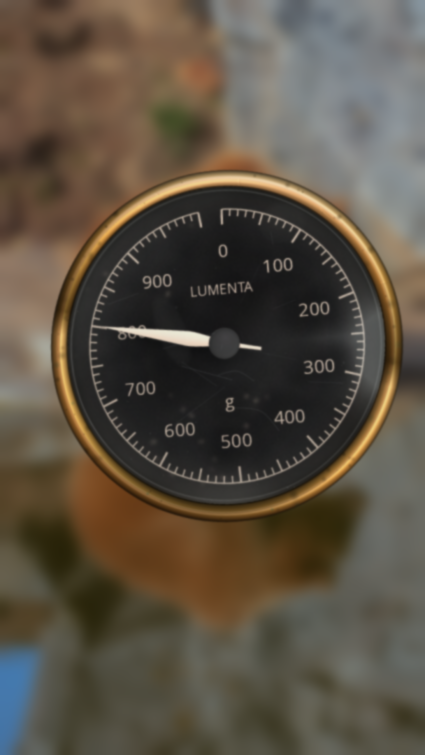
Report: 800g
